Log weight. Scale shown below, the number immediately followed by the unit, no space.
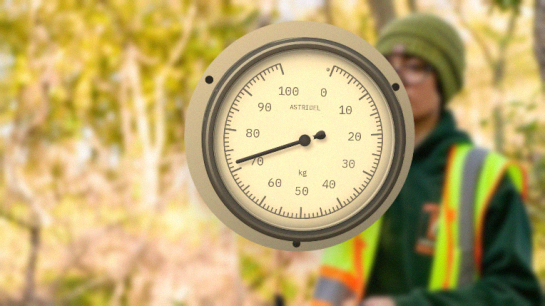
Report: 72kg
